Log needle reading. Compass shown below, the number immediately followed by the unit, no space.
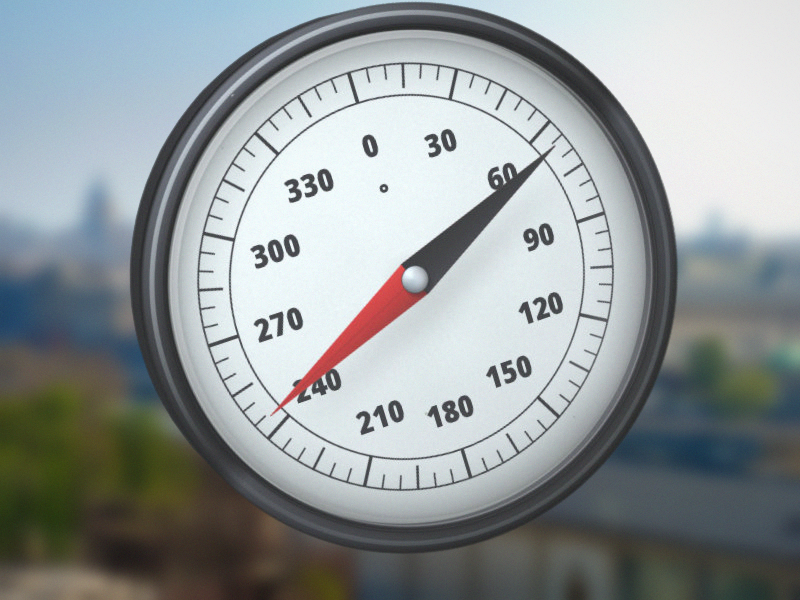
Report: 245°
